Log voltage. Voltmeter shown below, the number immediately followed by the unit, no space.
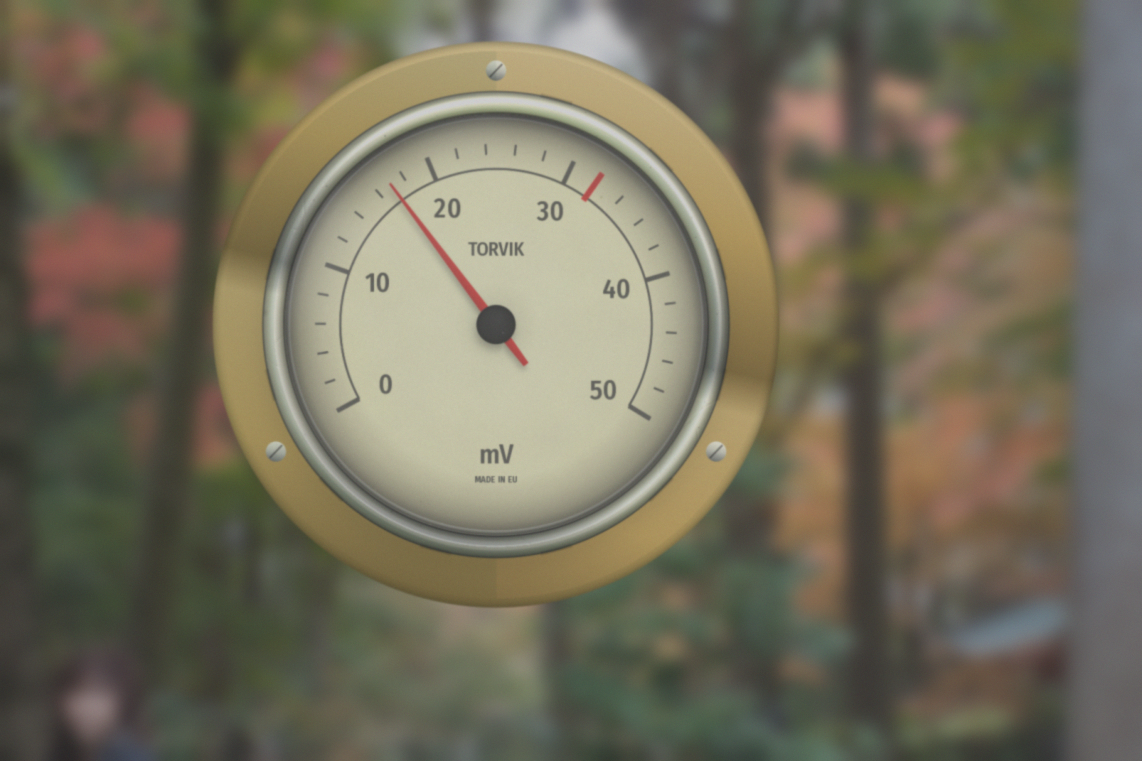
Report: 17mV
